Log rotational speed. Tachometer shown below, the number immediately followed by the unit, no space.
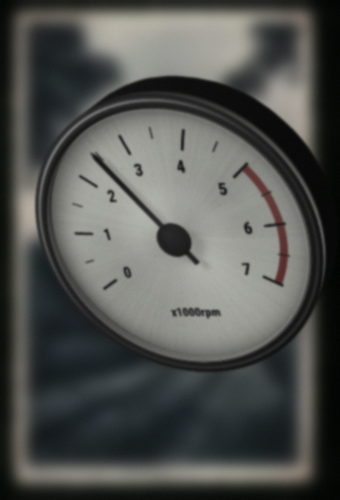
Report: 2500rpm
